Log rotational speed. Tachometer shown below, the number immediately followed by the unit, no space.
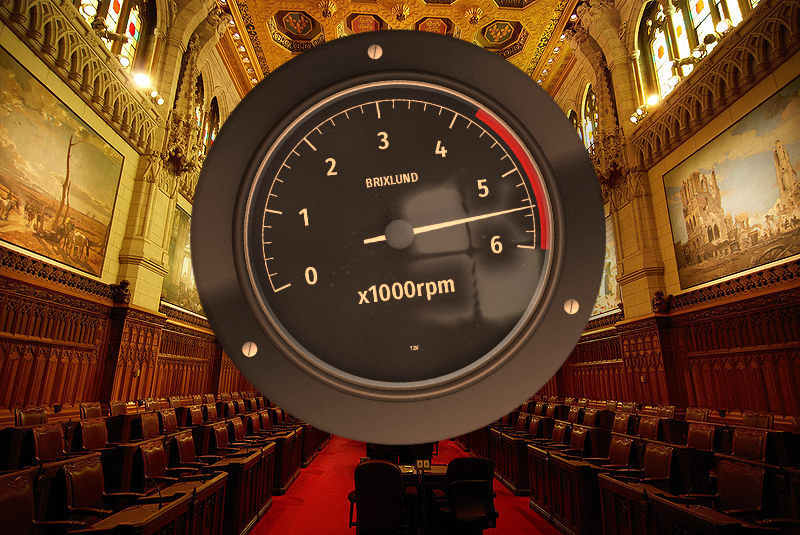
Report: 5500rpm
